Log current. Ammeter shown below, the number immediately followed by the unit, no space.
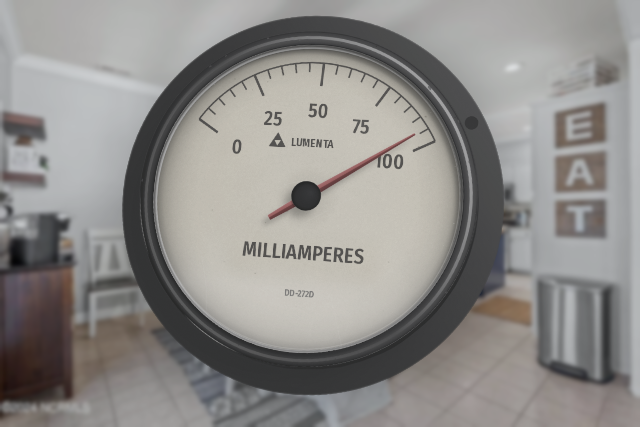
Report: 95mA
